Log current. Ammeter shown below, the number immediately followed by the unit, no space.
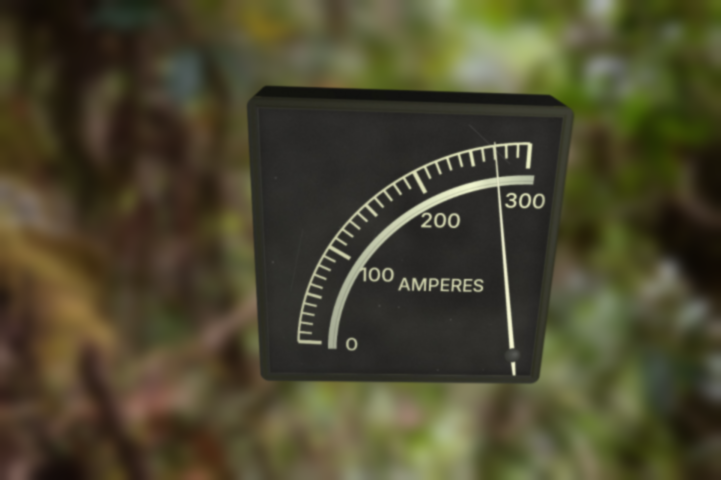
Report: 270A
